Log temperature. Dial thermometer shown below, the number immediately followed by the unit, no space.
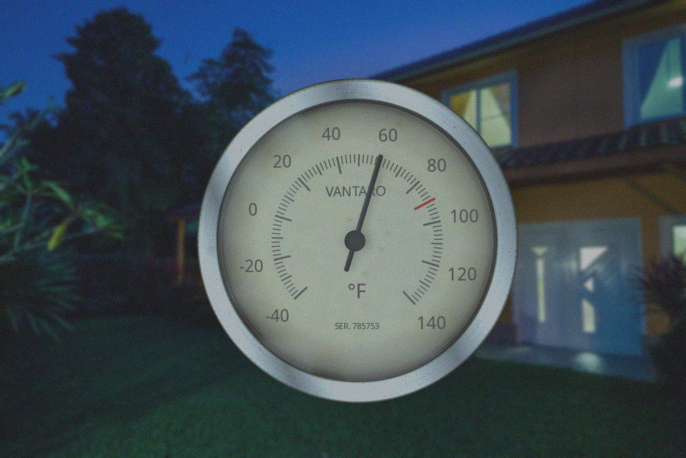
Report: 60°F
